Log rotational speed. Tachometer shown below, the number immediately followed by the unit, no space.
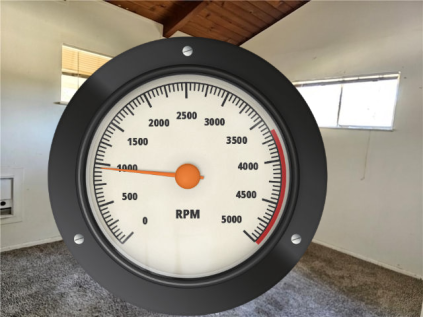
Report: 950rpm
